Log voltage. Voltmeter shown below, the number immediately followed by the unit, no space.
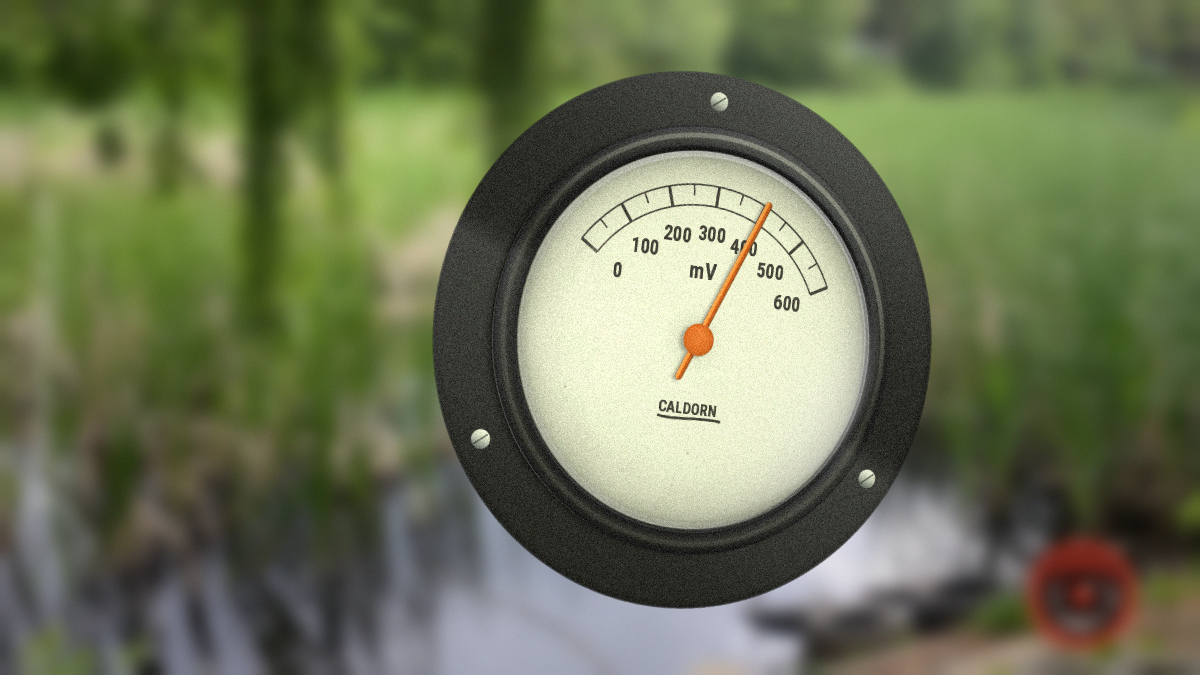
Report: 400mV
